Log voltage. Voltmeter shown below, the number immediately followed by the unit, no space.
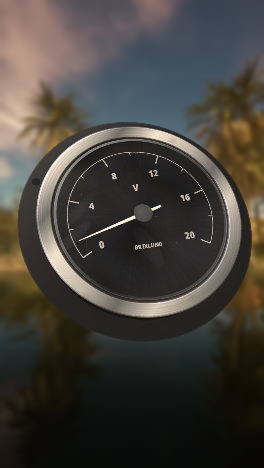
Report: 1V
